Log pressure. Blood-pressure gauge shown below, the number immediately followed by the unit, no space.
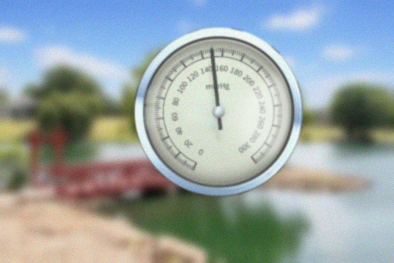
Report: 150mmHg
